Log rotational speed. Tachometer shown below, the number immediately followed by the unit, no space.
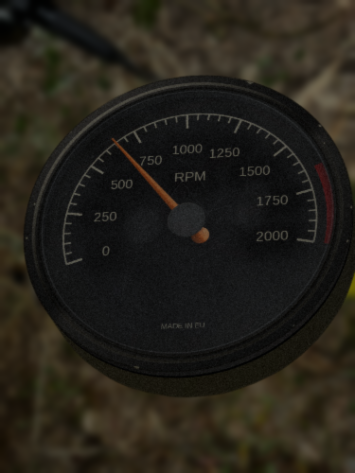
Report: 650rpm
